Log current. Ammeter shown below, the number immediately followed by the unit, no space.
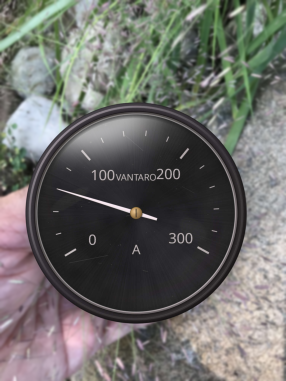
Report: 60A
